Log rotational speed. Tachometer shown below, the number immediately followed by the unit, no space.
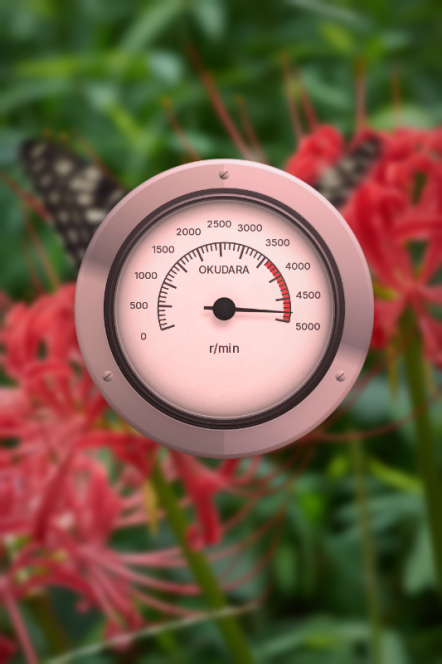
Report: 4800rpm
